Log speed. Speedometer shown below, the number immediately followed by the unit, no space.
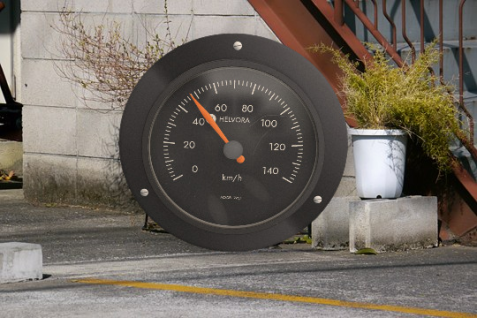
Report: 48km/h
